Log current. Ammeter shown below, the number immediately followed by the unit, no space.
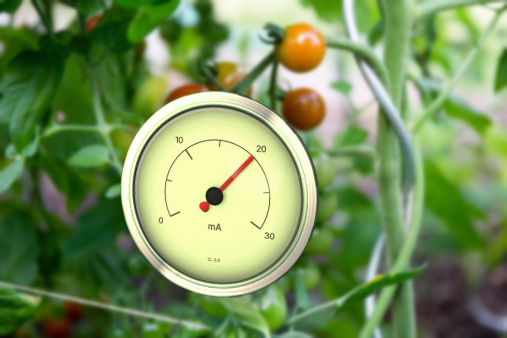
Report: 20mA
